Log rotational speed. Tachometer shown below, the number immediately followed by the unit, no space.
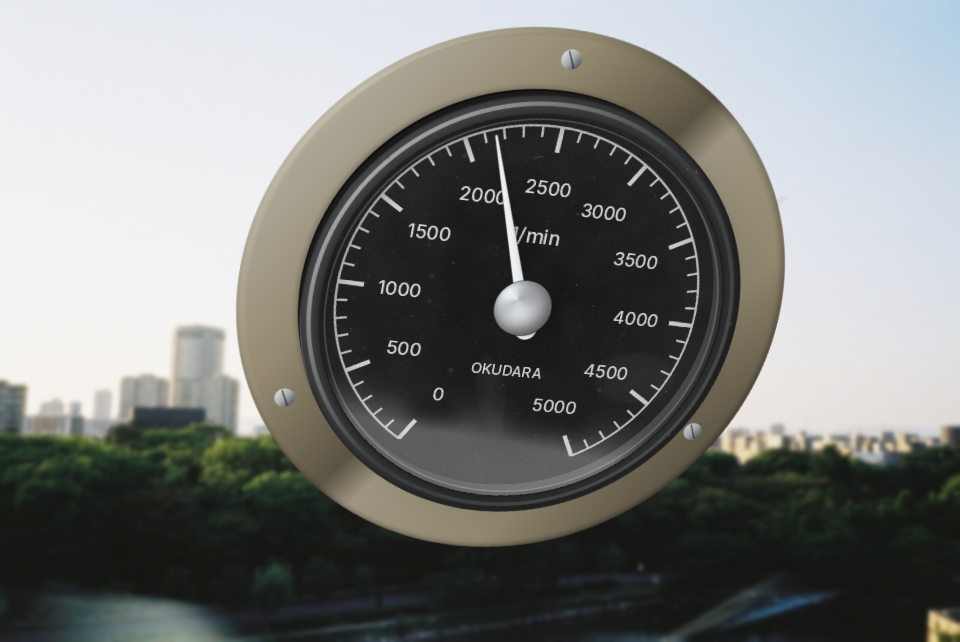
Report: 2150rpm
